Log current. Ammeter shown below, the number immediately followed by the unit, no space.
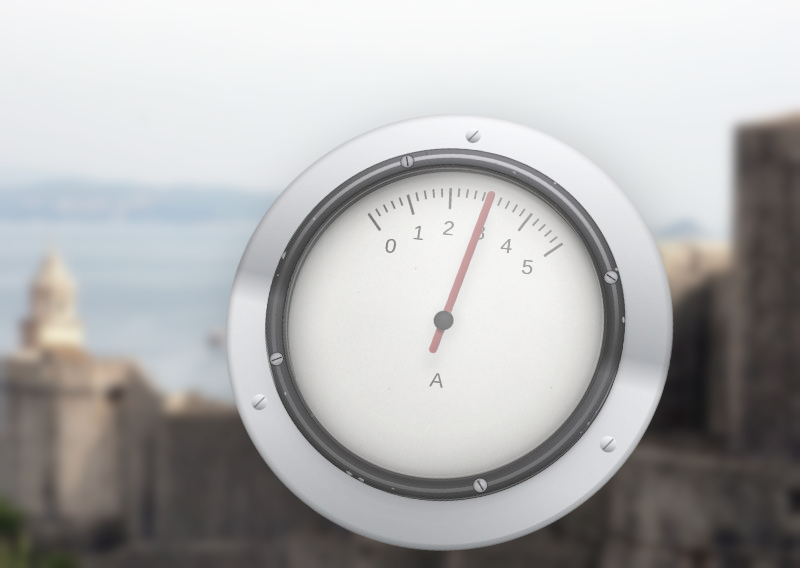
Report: 3A
